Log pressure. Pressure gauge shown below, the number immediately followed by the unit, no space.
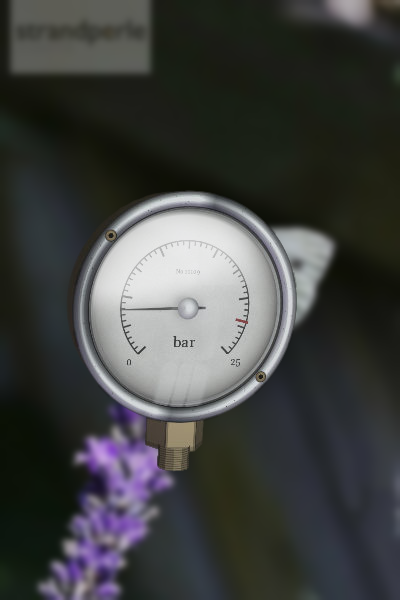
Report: 4bar
